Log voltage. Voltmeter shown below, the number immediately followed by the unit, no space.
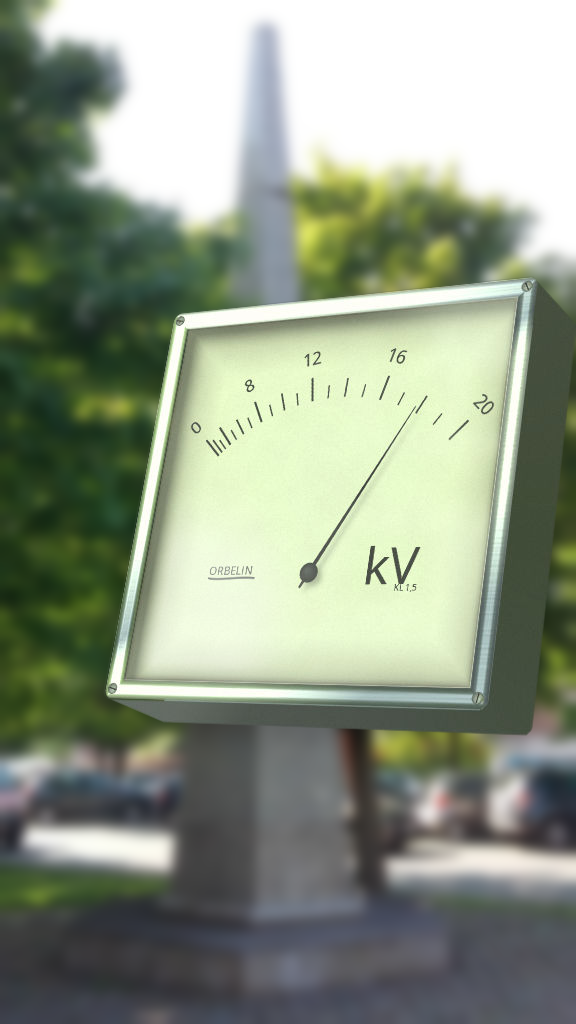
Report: 18kV
